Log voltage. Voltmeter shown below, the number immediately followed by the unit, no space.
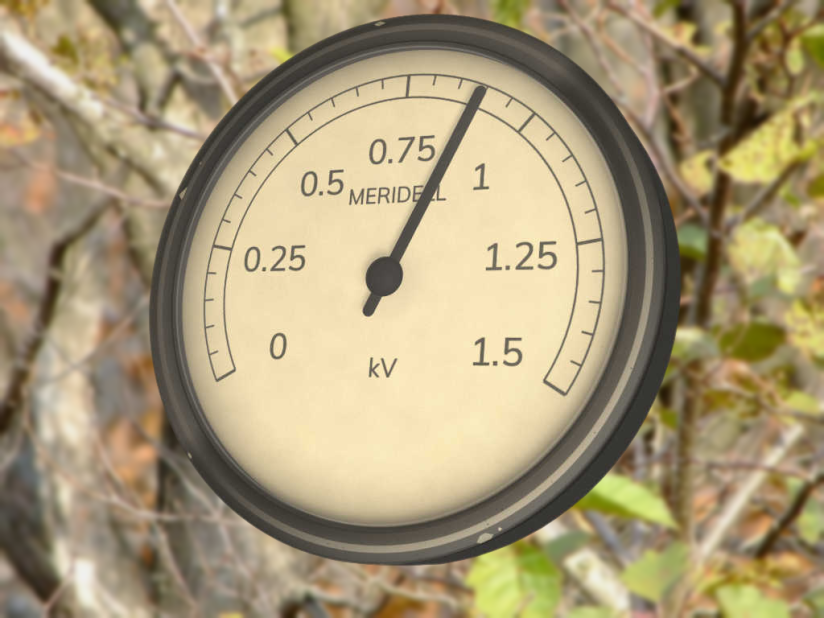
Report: 0.9kV
